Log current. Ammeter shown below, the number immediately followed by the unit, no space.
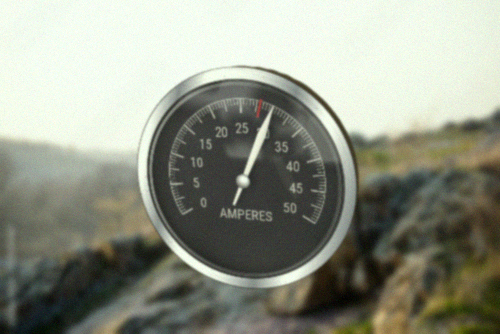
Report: 30A
